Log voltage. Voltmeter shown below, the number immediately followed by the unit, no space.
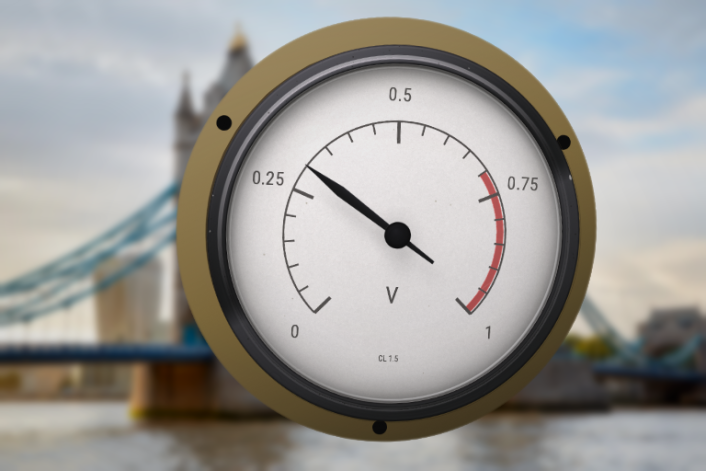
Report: 0.3V
